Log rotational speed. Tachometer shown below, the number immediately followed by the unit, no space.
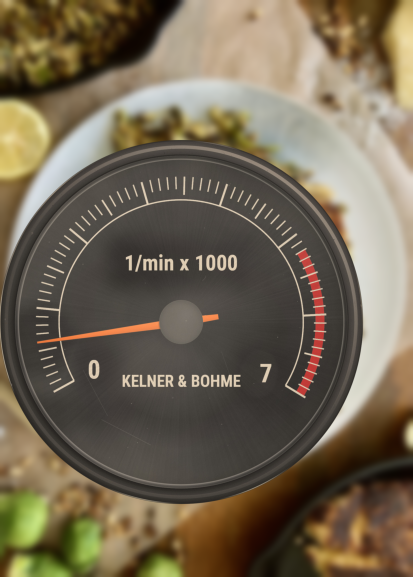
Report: 600rpm
